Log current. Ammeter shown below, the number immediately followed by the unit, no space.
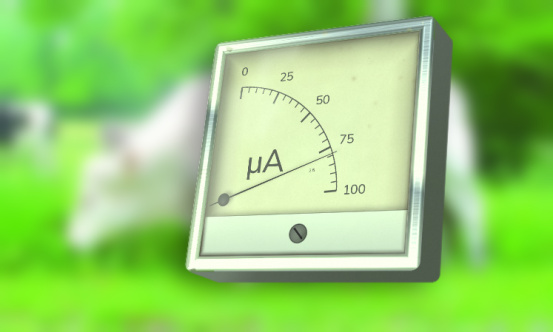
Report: 80µA
